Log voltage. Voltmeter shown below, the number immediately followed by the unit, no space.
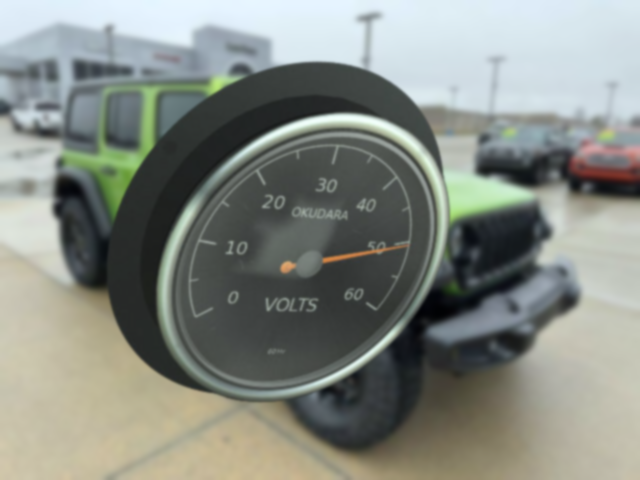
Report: 50V
